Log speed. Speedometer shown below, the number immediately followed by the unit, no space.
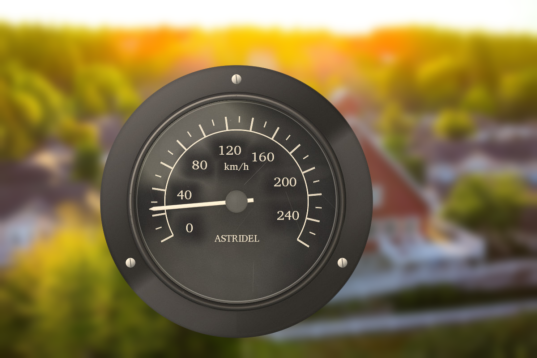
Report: 25km/h
